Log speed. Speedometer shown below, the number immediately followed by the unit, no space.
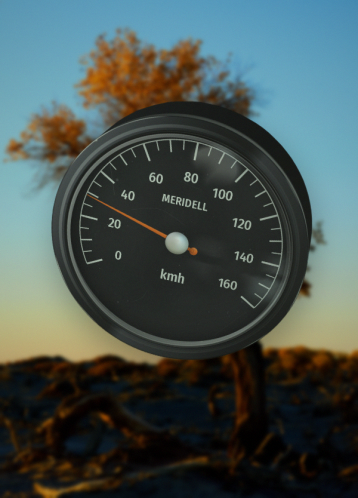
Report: 30km/h
